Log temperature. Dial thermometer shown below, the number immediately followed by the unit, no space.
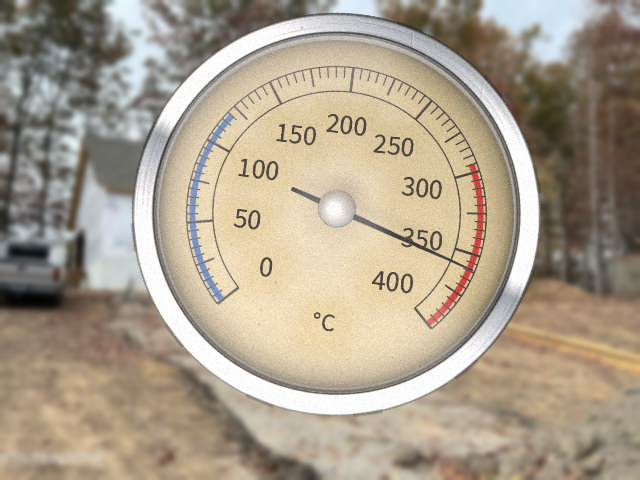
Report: 360°C
